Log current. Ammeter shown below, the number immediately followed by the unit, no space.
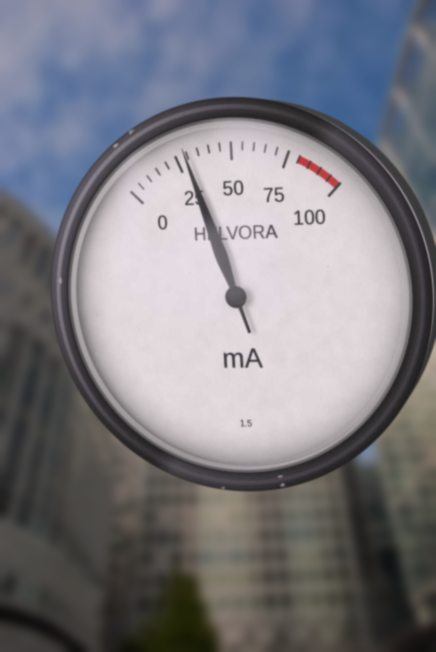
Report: 30mA
